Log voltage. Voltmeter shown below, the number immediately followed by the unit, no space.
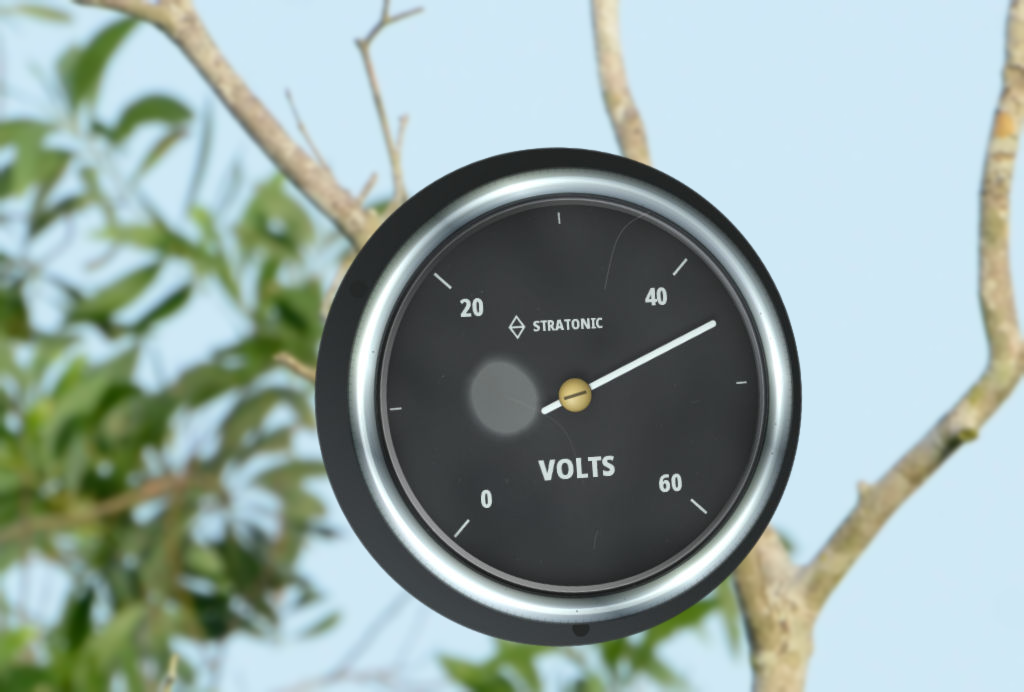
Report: 45V
